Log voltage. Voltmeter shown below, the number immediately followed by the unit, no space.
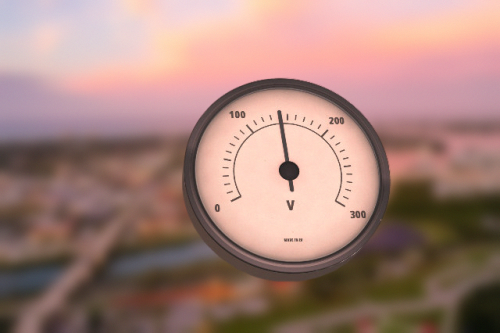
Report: 140V
